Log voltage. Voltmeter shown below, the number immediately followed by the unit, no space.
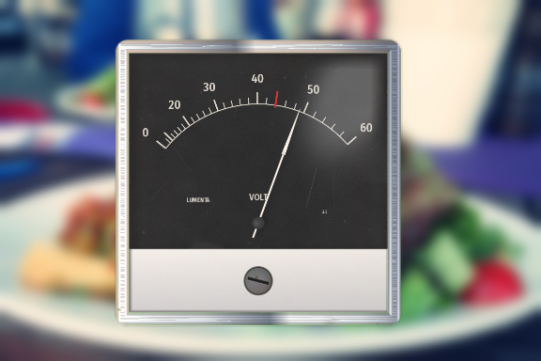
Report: 49V
